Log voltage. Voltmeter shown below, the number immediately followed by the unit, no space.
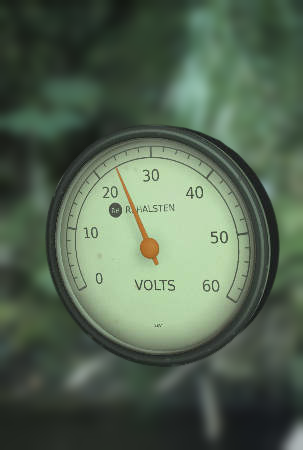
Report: 24V
